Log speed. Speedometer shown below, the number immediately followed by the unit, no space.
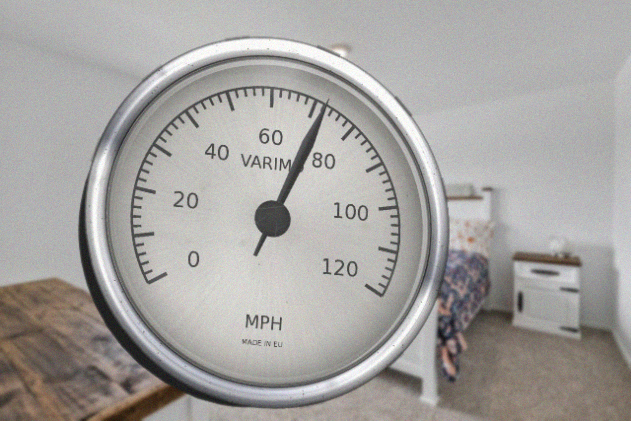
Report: 72mph
